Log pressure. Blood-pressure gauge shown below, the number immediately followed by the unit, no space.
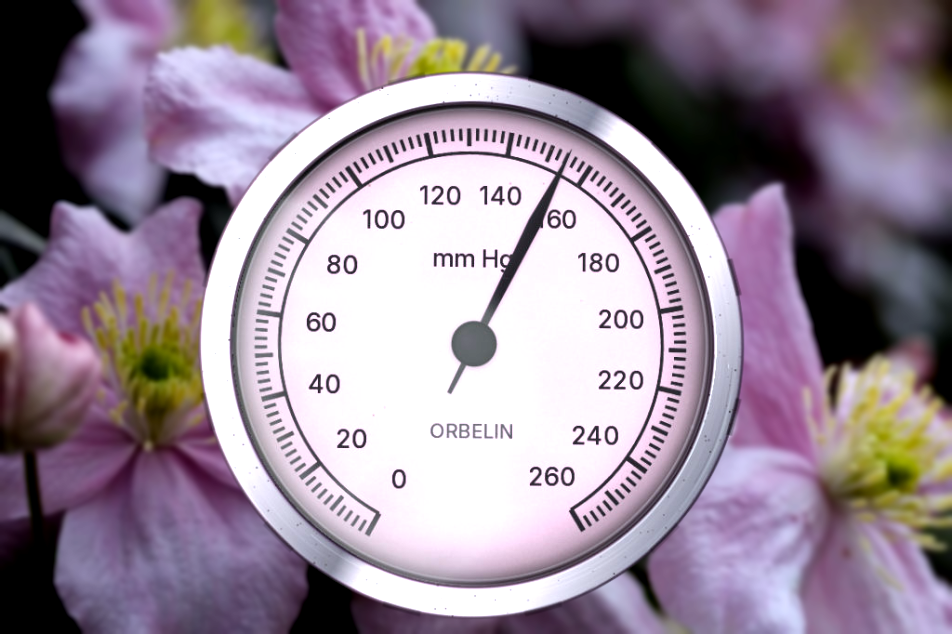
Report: 154mmHg
